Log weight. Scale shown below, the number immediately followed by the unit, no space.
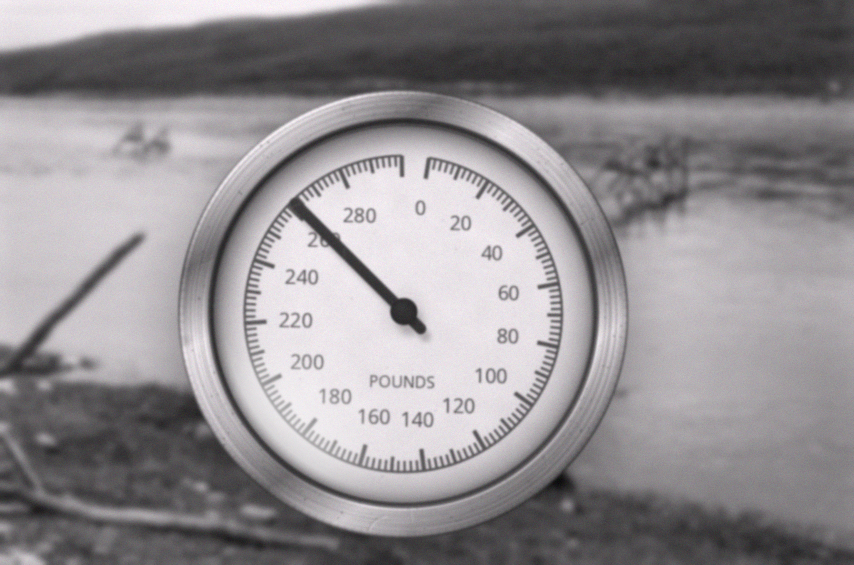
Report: 262lb
